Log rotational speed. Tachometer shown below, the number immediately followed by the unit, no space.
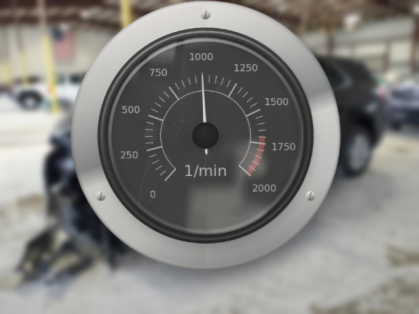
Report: 1000rpm
